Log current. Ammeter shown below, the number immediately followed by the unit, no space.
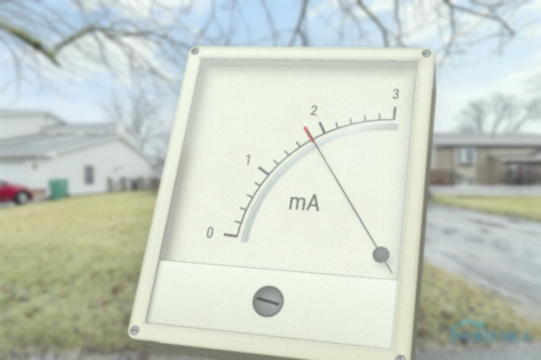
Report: 1.8mA
